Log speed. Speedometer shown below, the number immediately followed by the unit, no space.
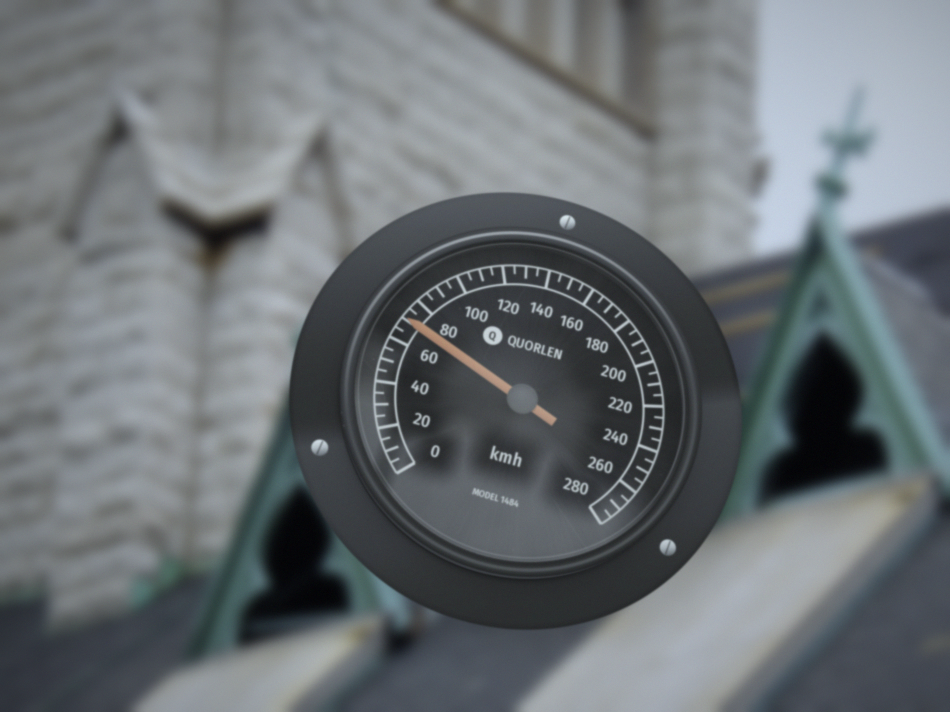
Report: 70km/h
